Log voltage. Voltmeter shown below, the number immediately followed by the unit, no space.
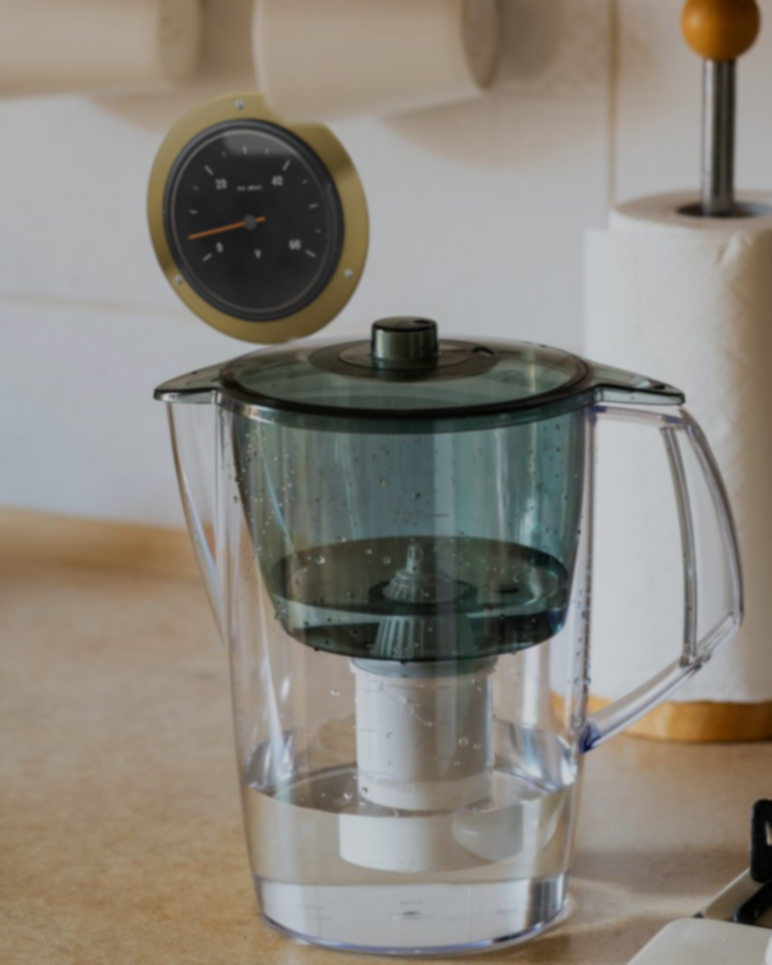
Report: 5V
